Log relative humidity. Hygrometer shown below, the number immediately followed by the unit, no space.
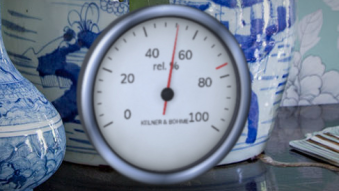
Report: 52%
